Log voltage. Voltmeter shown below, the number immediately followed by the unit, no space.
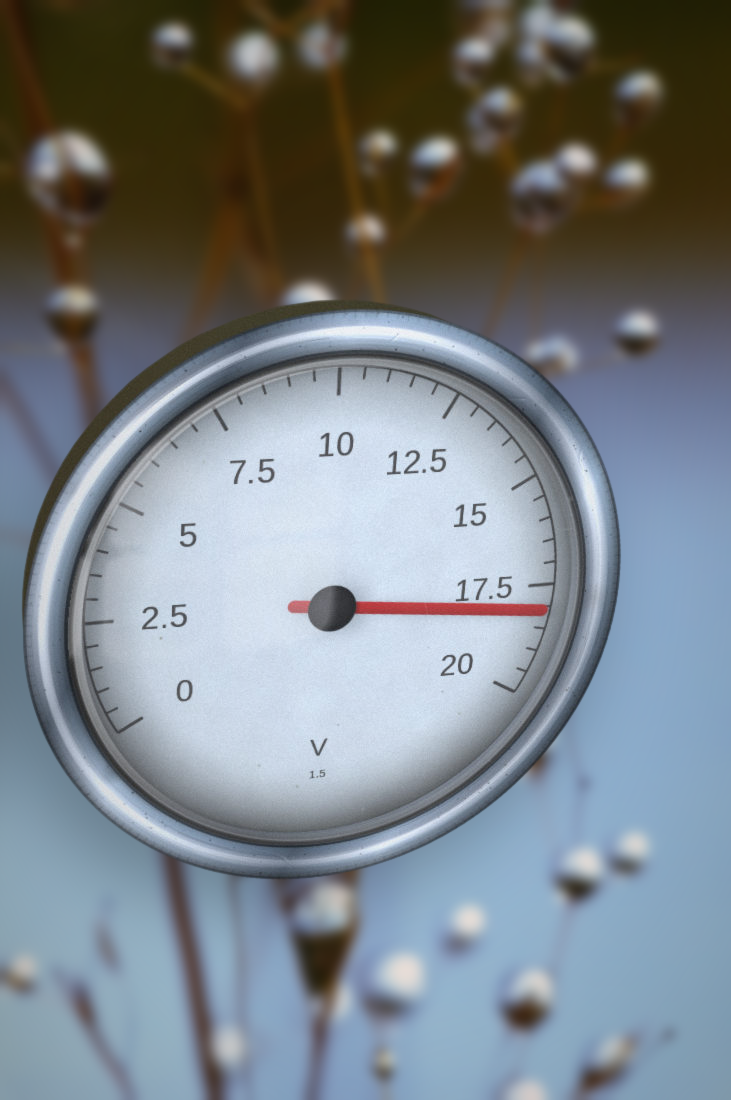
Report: 18V
